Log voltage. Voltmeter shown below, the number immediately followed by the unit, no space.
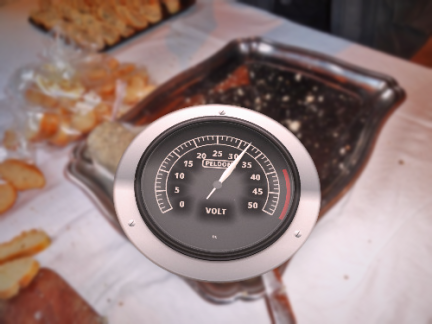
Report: 32V
